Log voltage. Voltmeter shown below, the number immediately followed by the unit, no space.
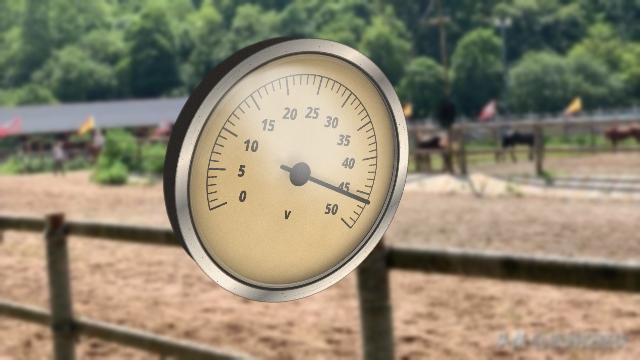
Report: 46V
